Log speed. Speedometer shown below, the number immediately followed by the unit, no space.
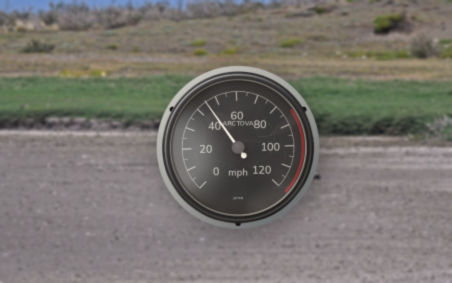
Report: 45mph
